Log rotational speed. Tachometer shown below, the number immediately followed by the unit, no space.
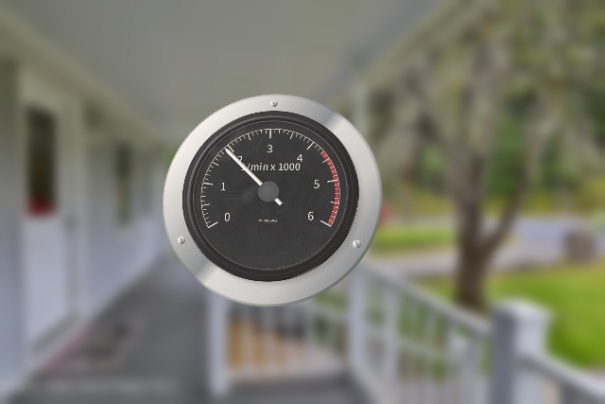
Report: 1900rpm
